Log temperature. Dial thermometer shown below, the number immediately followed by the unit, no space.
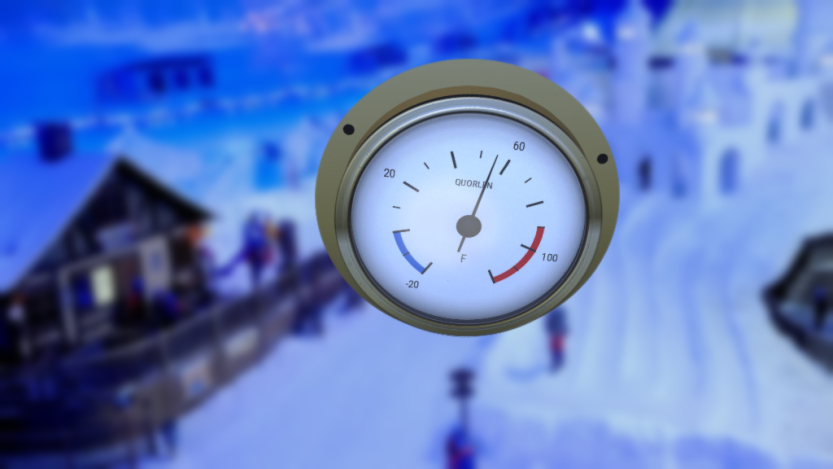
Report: 55°F
